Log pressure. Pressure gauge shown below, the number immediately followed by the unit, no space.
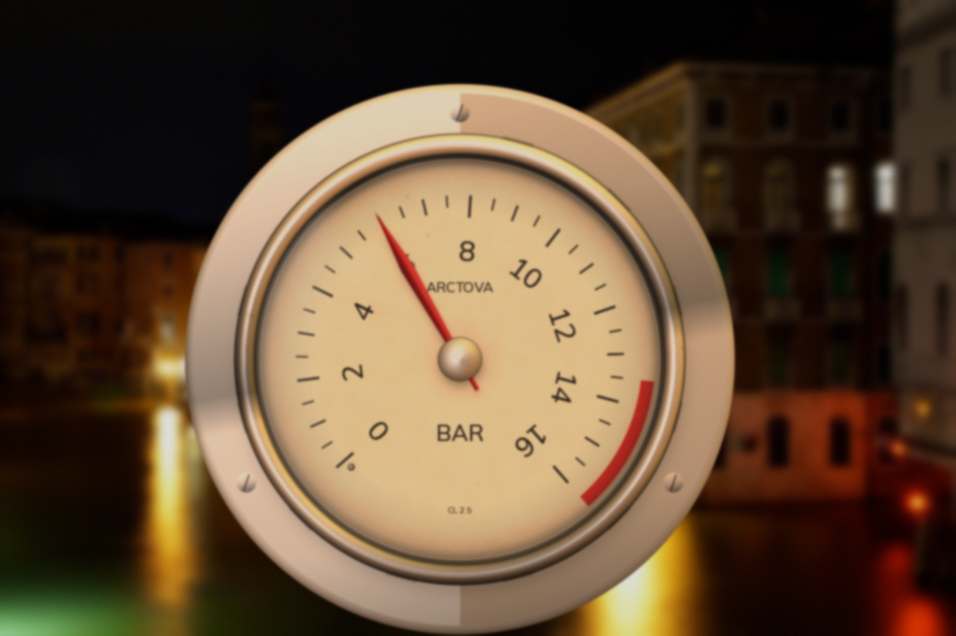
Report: 6bar
